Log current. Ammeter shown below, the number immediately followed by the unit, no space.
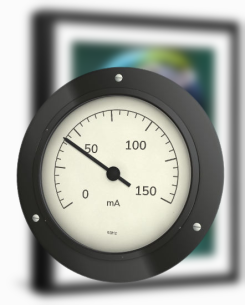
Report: 42.5mA
